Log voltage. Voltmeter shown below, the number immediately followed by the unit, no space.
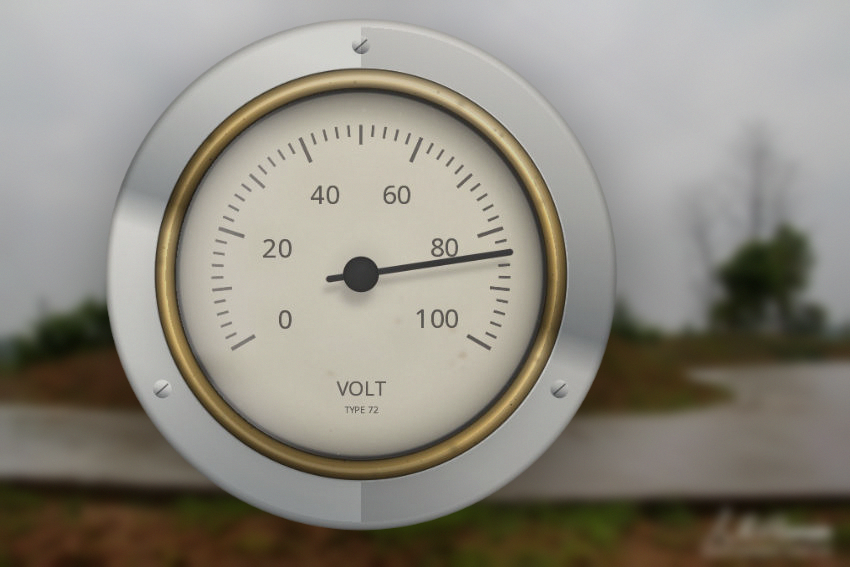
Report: 84V
